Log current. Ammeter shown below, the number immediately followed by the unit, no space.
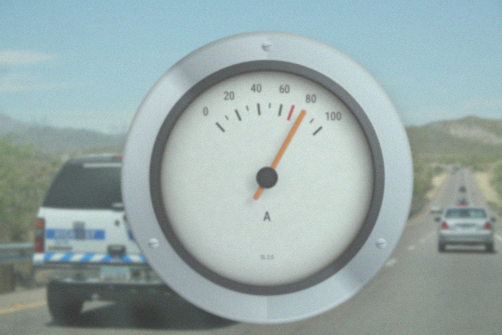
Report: 80A
